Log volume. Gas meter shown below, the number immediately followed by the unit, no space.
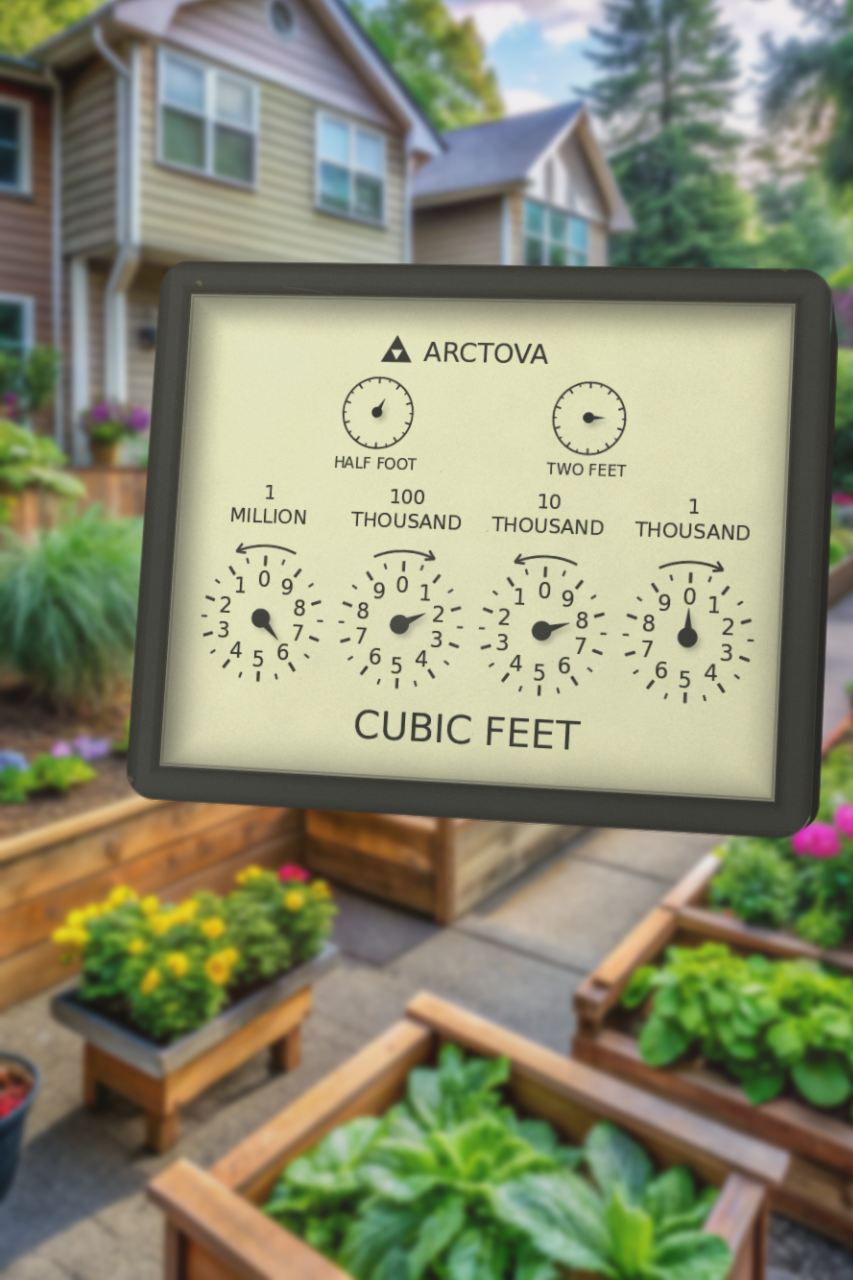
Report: 618000ft³
